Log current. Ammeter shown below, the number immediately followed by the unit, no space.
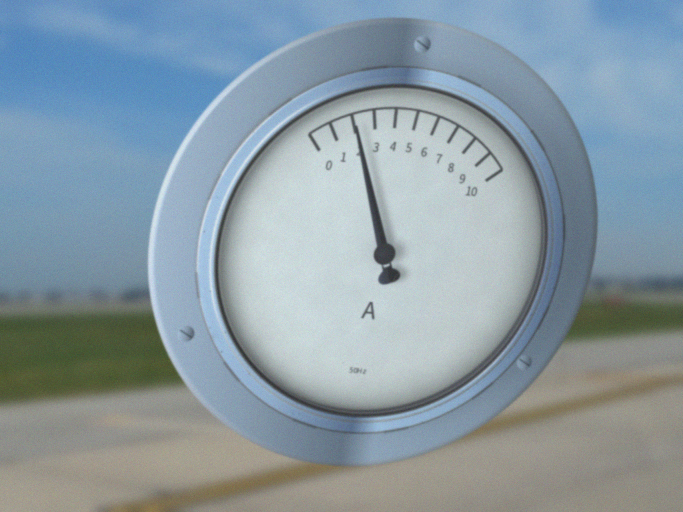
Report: 2A
